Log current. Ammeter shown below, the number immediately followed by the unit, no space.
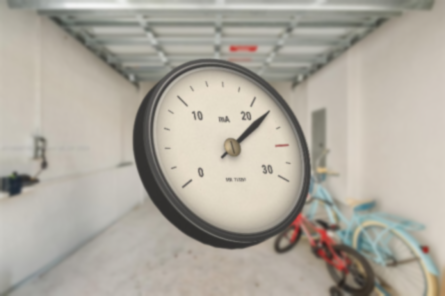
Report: 22mA
